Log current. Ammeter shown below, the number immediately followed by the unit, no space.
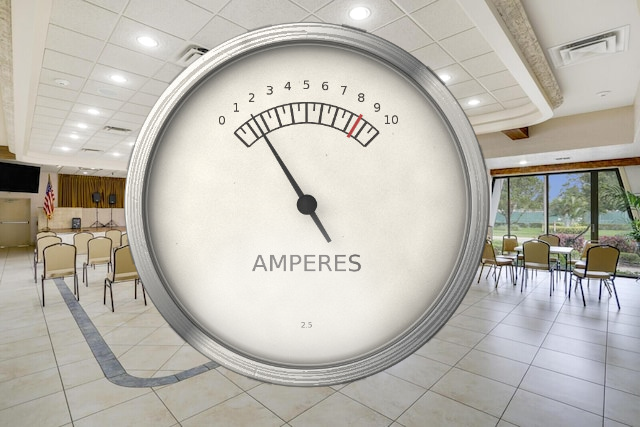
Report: 1.5A
